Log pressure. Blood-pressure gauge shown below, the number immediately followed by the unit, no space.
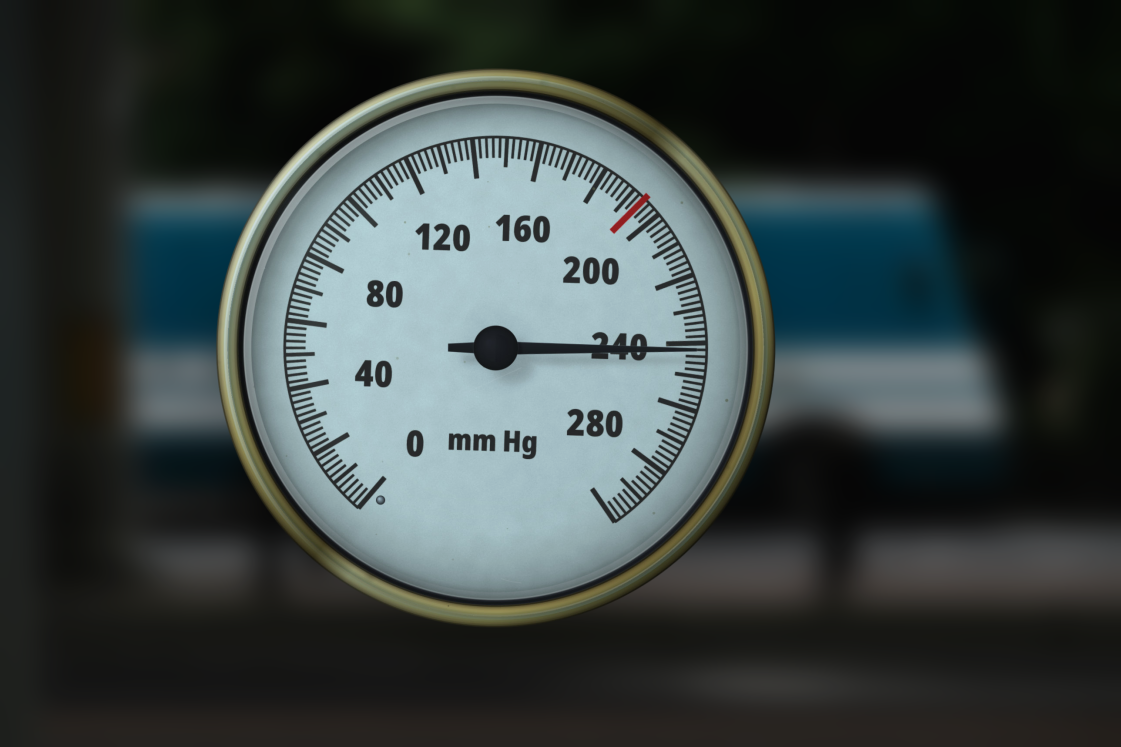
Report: 242mmHg
